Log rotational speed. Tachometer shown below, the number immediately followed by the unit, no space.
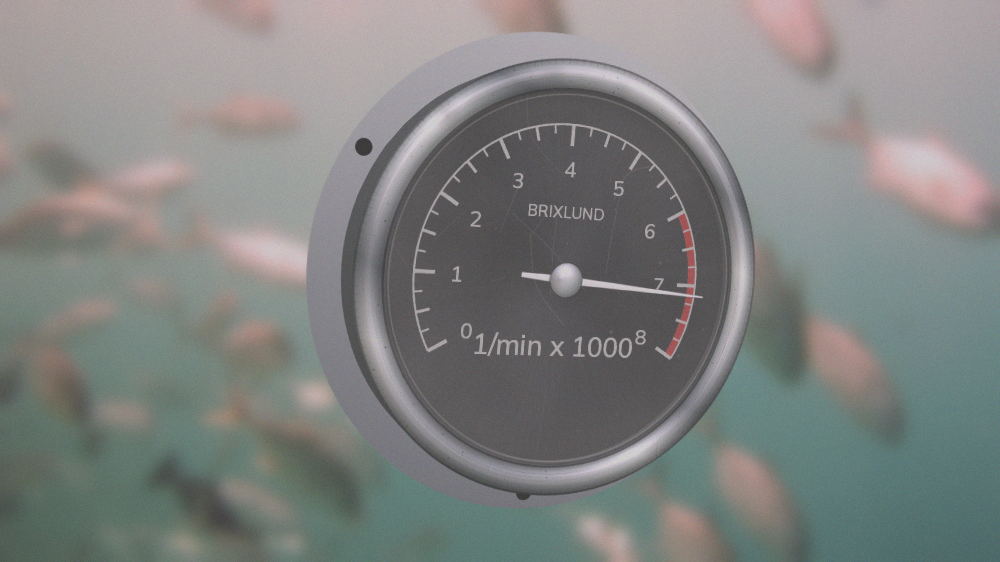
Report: 7125rpm
